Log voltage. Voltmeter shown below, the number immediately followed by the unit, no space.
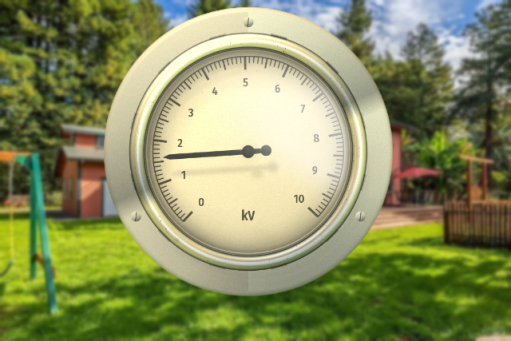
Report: 1.6kV
